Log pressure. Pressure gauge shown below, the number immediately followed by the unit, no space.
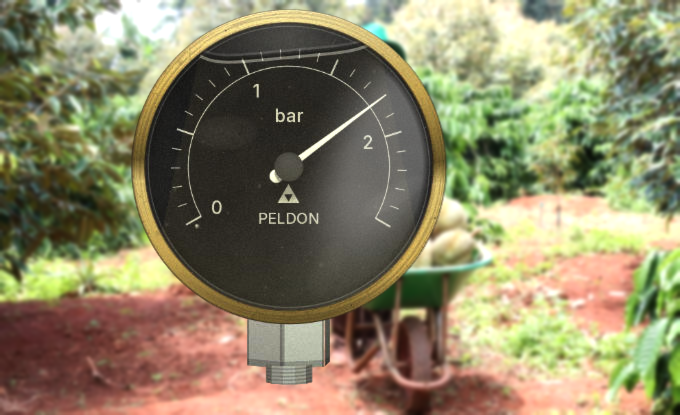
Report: 1.8bar
